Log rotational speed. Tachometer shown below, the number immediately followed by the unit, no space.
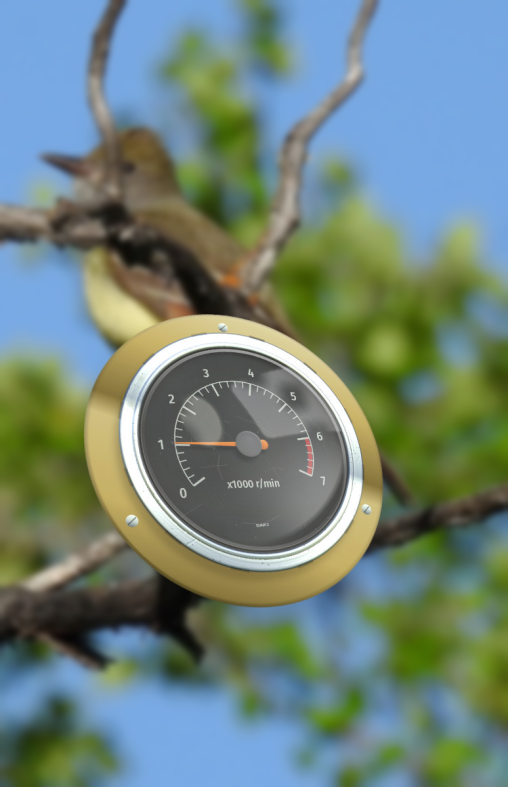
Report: 1000rpm
